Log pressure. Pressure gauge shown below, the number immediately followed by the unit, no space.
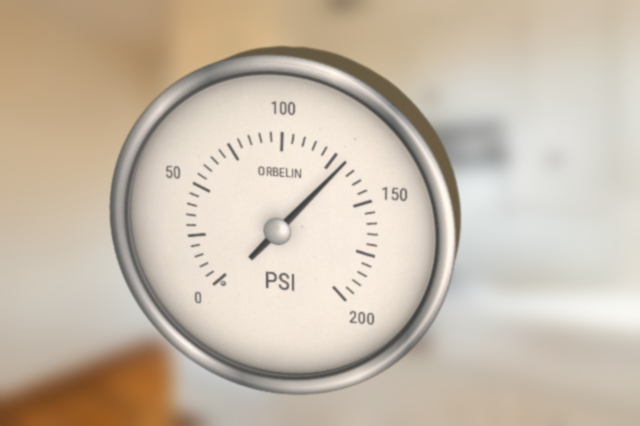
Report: 130psi
